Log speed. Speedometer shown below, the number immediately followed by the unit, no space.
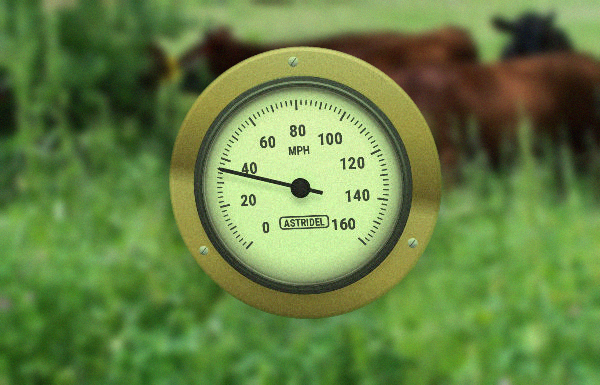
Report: 36mph
